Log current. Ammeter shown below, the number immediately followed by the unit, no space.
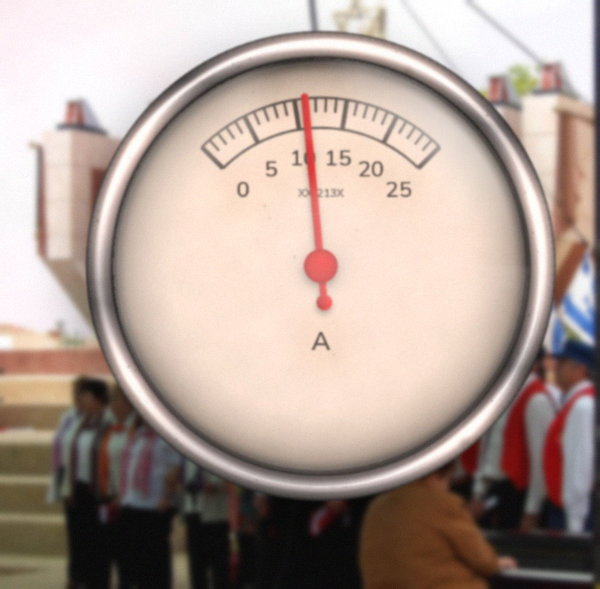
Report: 11A
